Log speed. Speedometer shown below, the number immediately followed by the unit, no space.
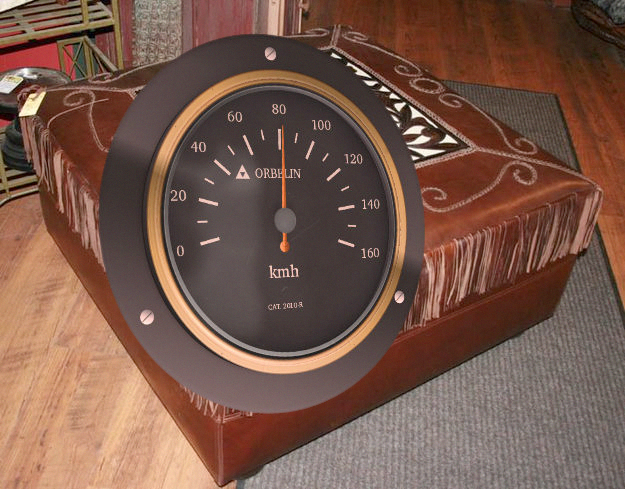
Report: 80km/h
